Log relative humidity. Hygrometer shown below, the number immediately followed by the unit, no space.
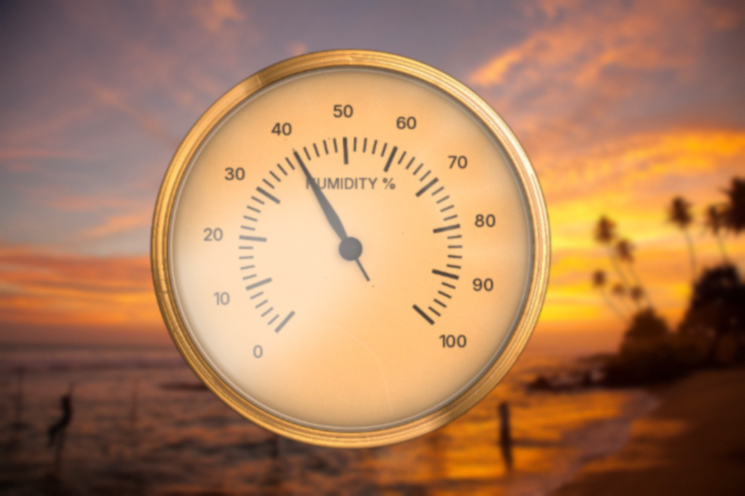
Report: 40%
